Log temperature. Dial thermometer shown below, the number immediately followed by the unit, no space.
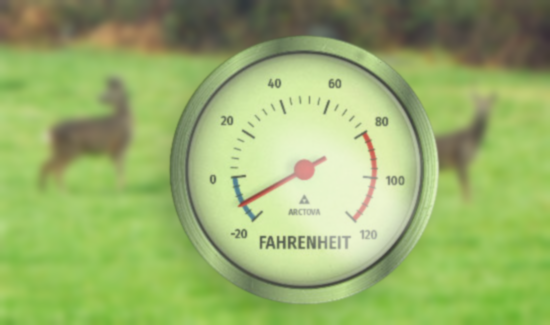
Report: -12°F
